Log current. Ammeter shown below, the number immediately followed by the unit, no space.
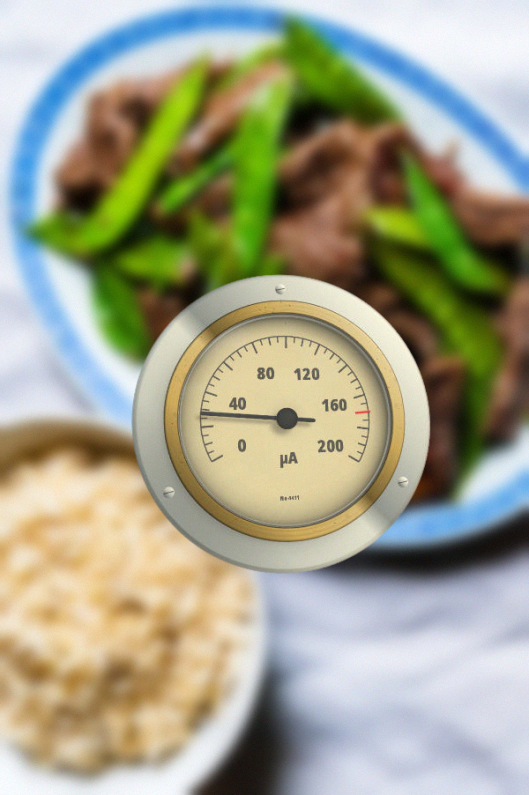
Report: 27.5µA
